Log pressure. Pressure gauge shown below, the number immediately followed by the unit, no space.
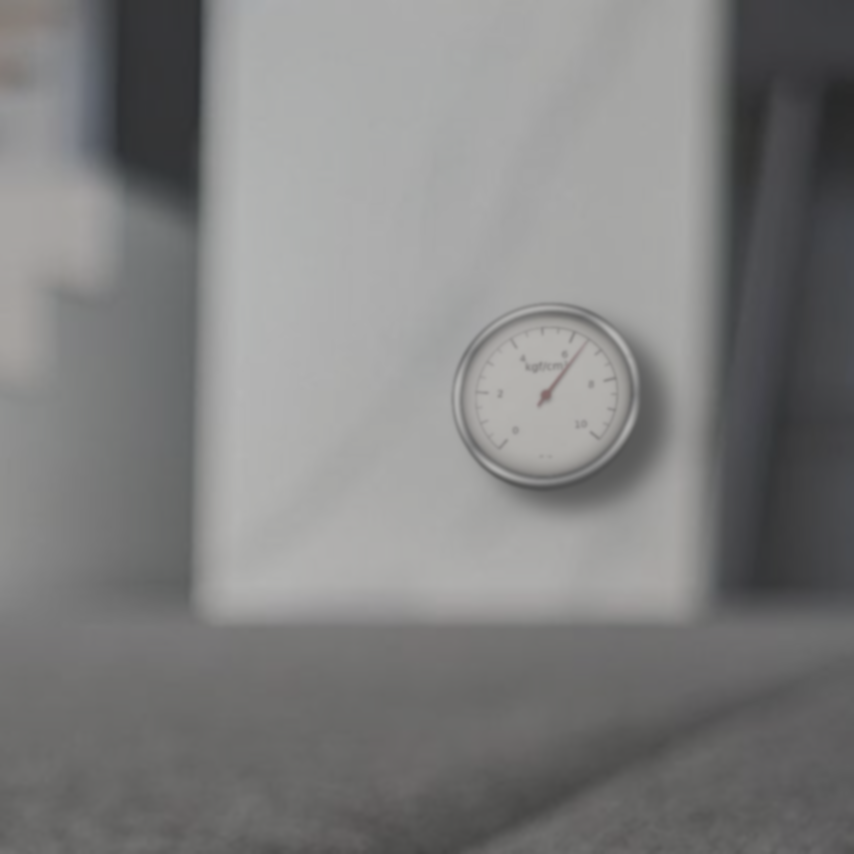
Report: 6.5kg/cm²
